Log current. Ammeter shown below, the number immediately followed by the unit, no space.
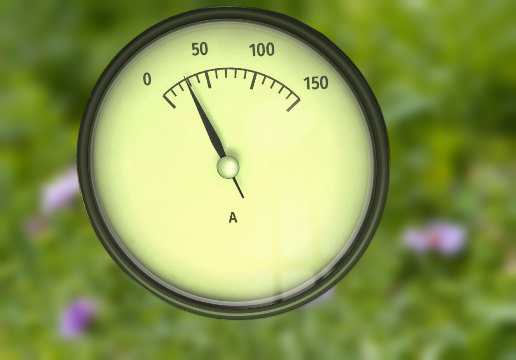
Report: 30A
